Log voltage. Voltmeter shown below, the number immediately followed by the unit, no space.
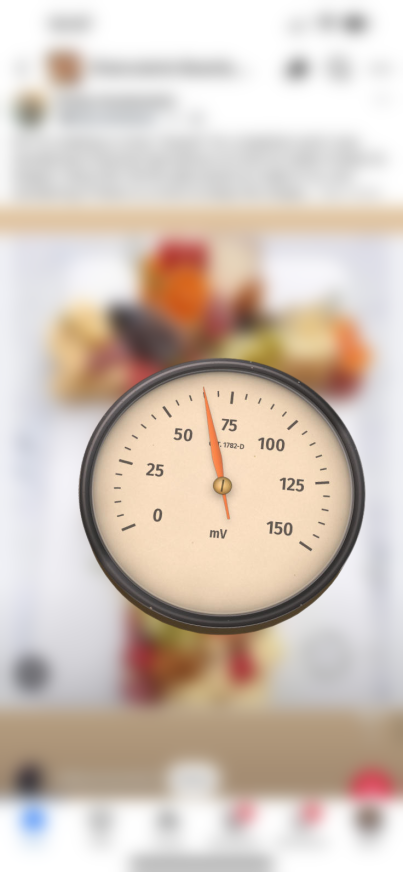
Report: 65mV
